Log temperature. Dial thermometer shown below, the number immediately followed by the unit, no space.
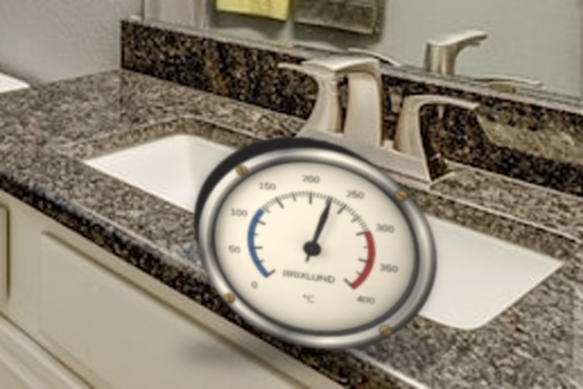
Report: 225°C
